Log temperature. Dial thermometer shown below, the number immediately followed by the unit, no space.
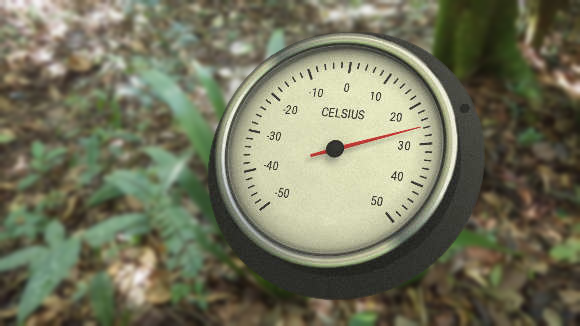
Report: 26°C
